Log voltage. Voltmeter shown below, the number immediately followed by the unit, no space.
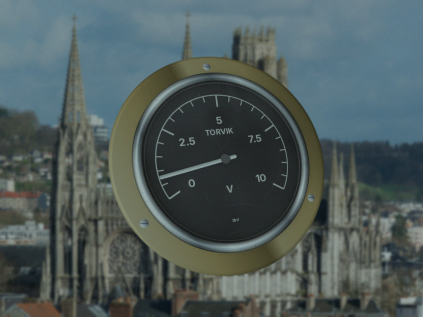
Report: 0.75V
